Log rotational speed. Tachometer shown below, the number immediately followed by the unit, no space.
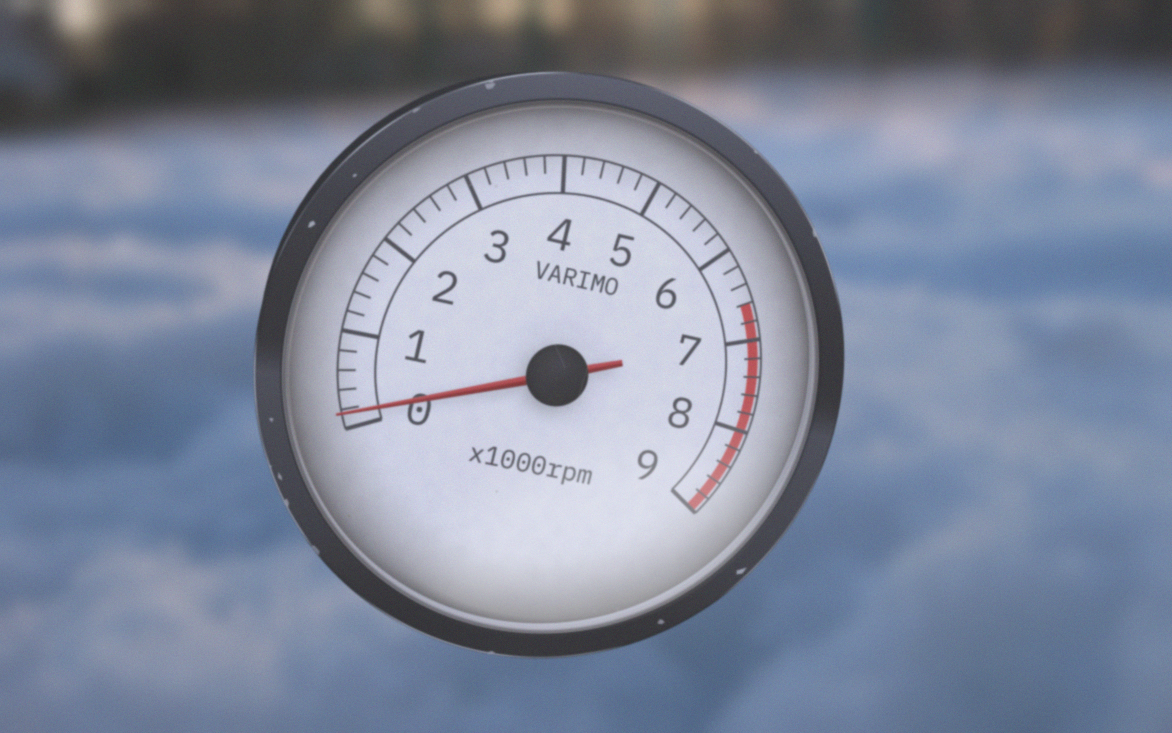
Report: 200rpm
